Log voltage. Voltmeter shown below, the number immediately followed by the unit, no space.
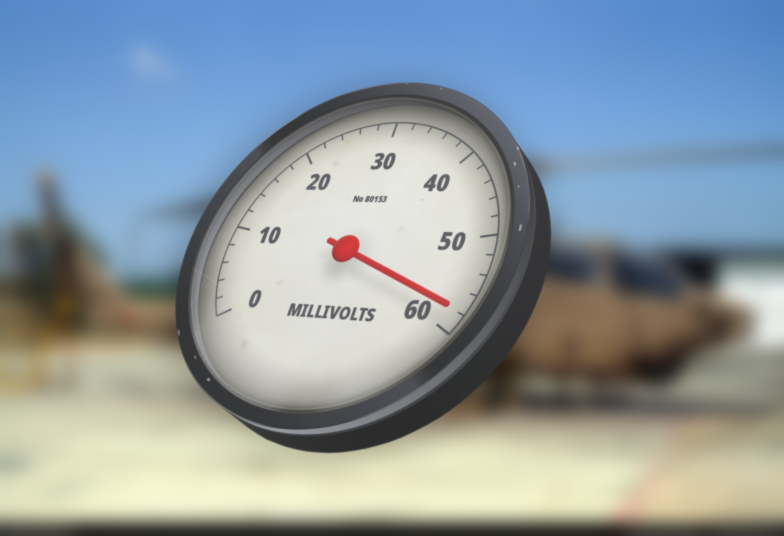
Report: 58mV
